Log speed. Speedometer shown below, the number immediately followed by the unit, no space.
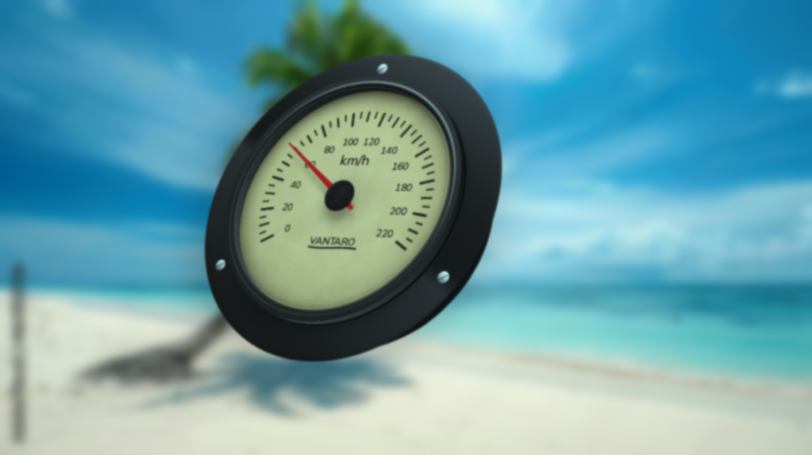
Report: 60km/h
